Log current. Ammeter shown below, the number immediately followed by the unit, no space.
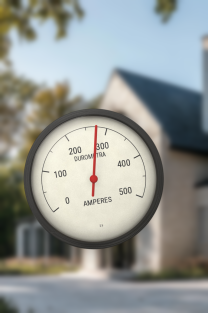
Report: 275A
